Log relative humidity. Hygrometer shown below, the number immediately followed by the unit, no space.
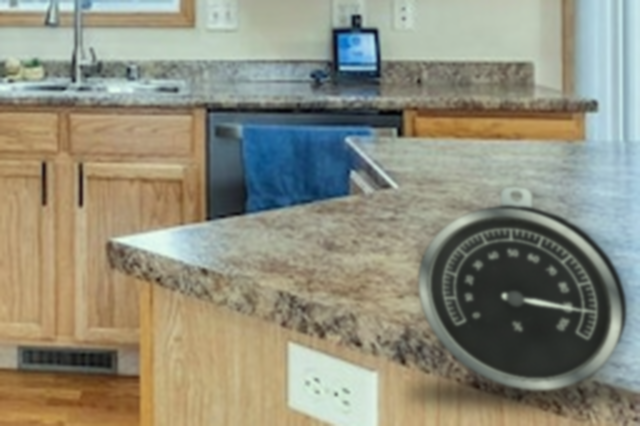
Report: 90%
